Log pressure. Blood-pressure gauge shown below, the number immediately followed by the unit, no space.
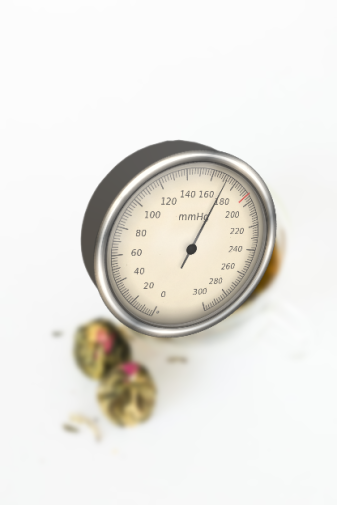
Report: 170mmHg
